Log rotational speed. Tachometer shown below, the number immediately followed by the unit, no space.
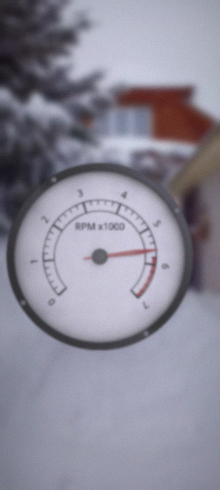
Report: 5600rpm
